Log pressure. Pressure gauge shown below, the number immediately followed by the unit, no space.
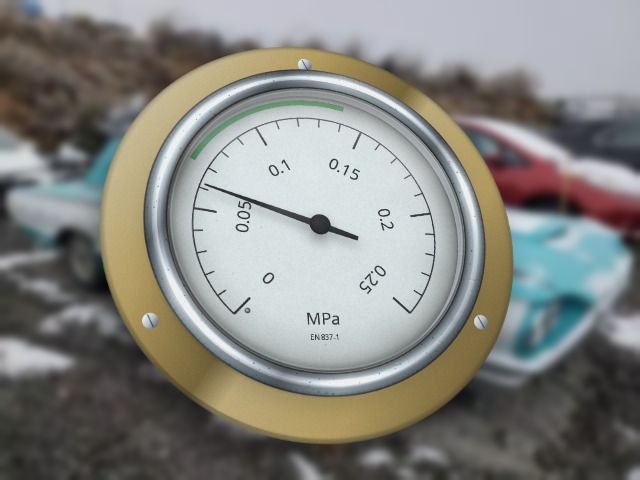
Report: 0.06MPa
